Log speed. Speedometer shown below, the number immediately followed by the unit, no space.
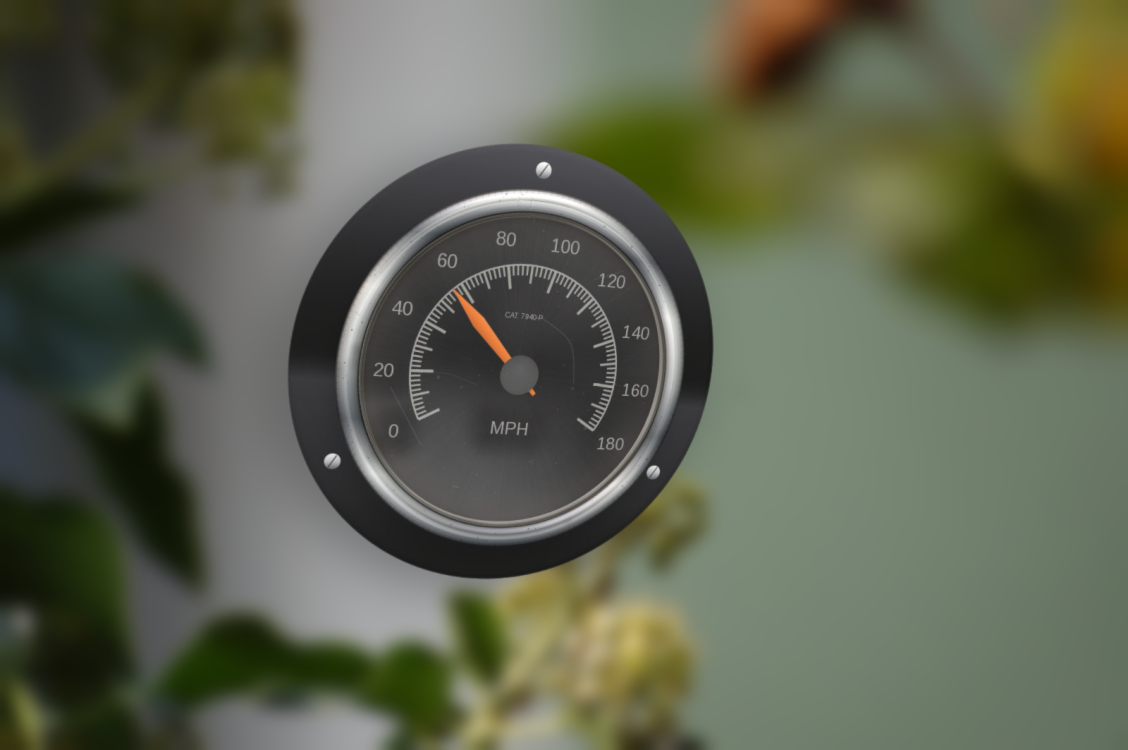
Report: 56mph
